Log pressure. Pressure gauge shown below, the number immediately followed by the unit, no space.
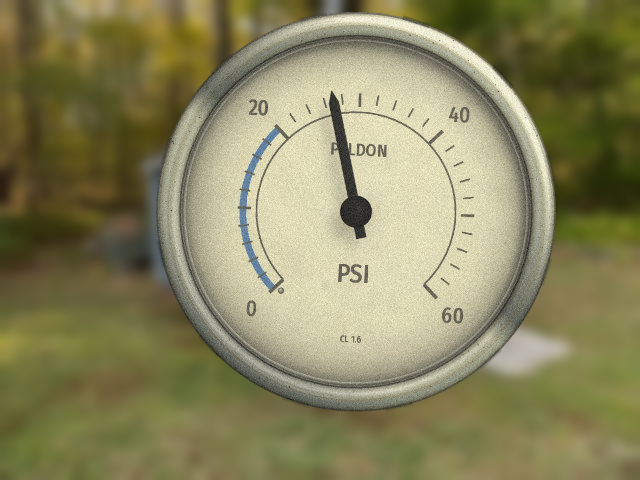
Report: 27psi
